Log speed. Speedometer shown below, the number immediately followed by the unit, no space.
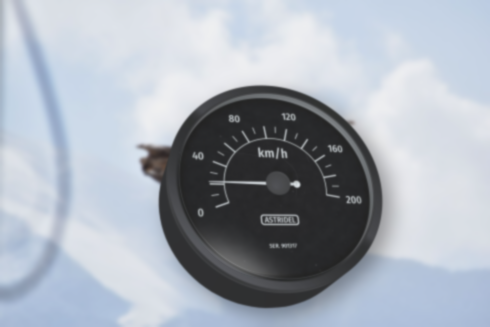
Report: 20km/h
